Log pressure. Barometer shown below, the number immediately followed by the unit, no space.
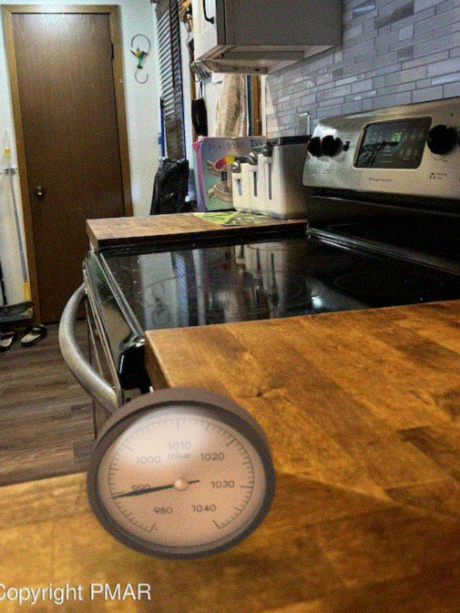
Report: 990mbar
